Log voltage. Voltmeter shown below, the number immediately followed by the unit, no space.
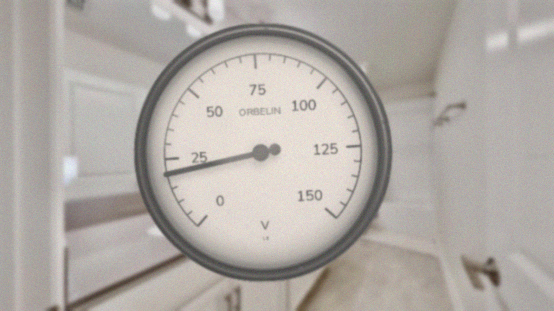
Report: 20V
